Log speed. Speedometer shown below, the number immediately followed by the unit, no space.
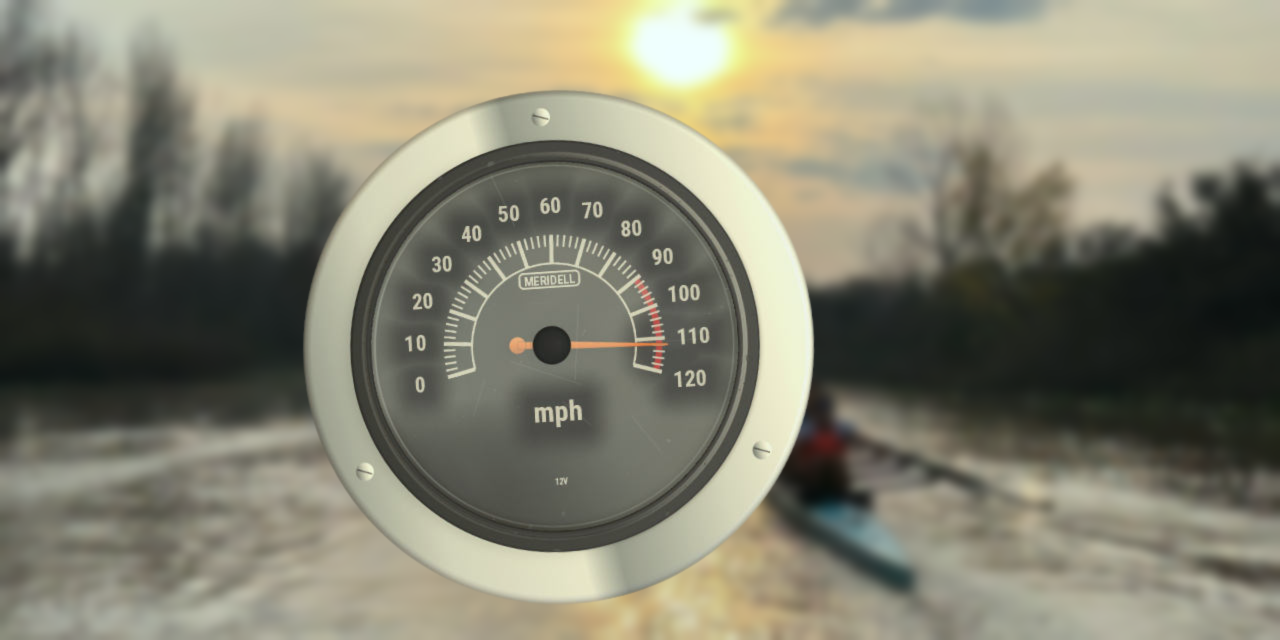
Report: 112mph
